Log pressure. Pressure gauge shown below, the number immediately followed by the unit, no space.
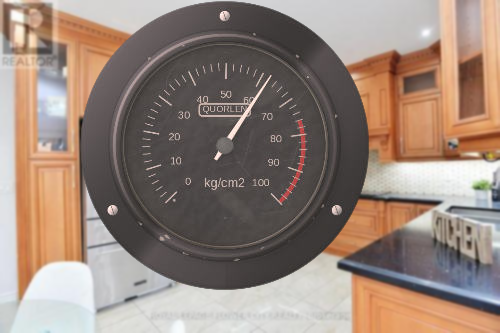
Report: 62kg/cm²
